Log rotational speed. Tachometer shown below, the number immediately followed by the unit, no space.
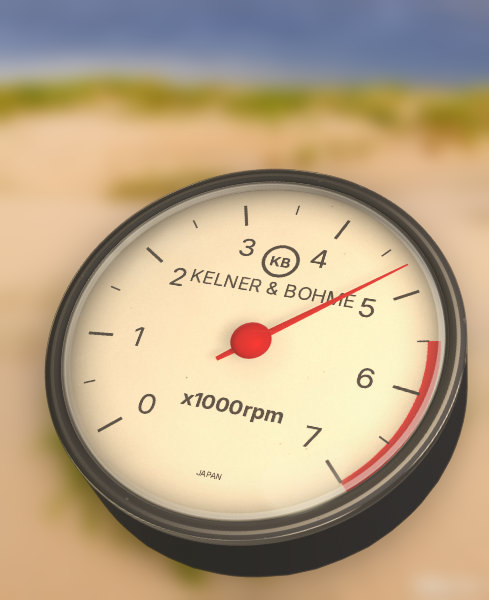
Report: 4750rpm
